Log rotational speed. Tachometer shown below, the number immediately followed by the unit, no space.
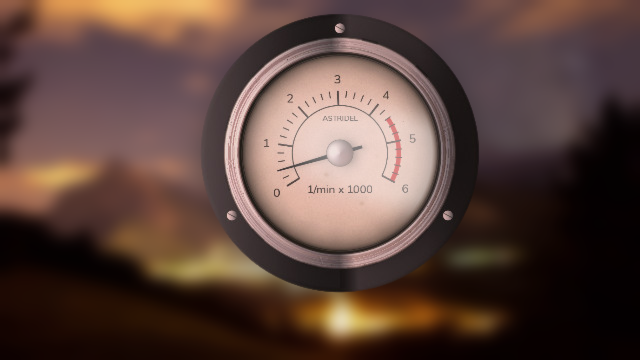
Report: 400rpm
